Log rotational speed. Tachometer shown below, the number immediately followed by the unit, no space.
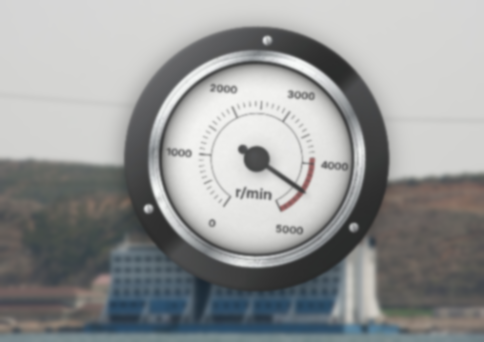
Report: 4500rpm
